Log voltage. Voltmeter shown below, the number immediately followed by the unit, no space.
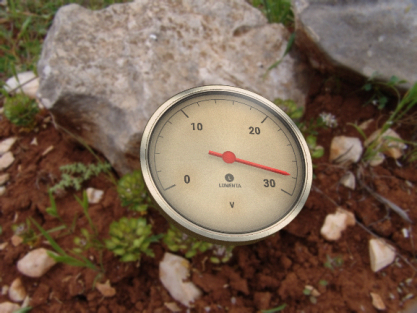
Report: 28V
